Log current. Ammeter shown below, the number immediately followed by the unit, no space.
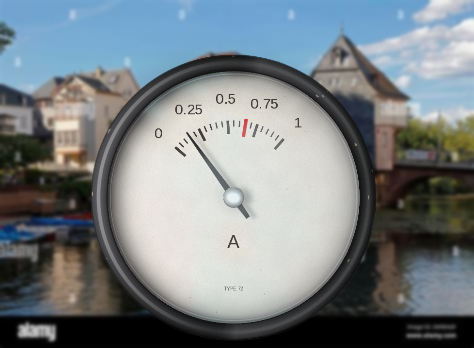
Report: 0.15A
